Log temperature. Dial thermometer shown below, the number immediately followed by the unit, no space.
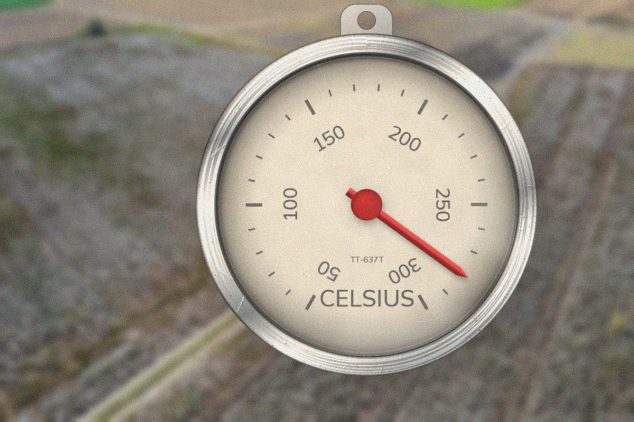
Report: 280°C
